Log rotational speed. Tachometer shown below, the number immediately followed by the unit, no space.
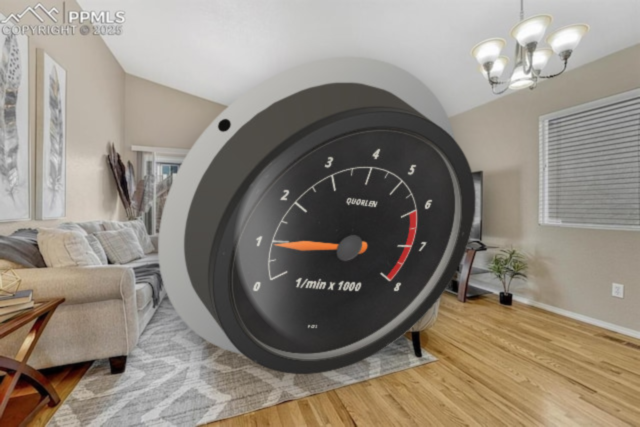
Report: 1000rpm
